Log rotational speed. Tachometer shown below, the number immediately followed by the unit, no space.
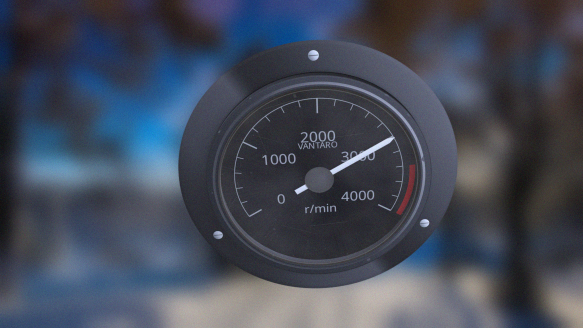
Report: 3000rpm
